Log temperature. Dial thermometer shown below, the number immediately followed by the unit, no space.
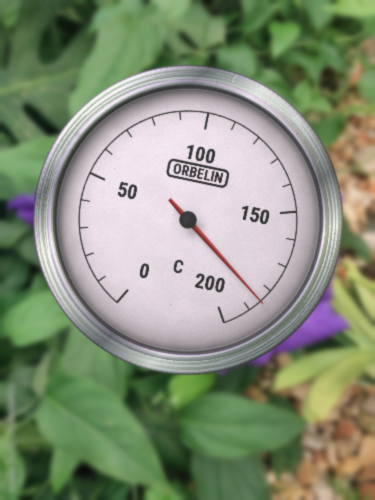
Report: 185°C
